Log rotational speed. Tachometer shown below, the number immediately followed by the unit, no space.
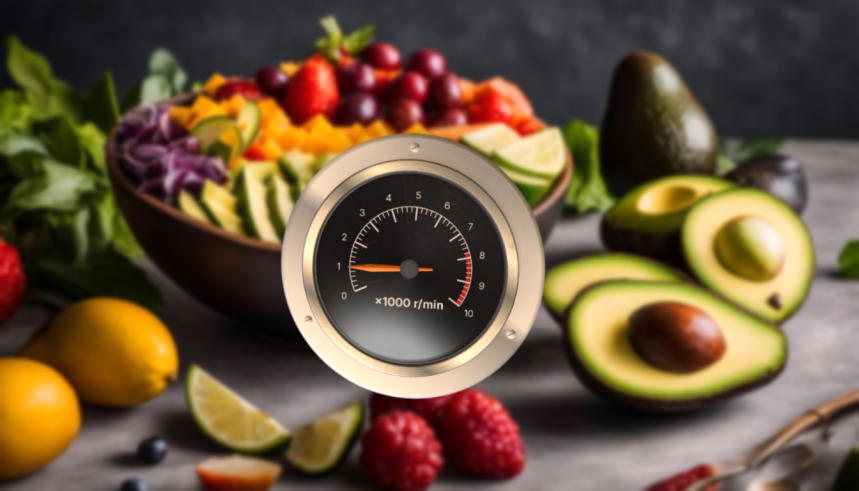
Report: 1000rpm
